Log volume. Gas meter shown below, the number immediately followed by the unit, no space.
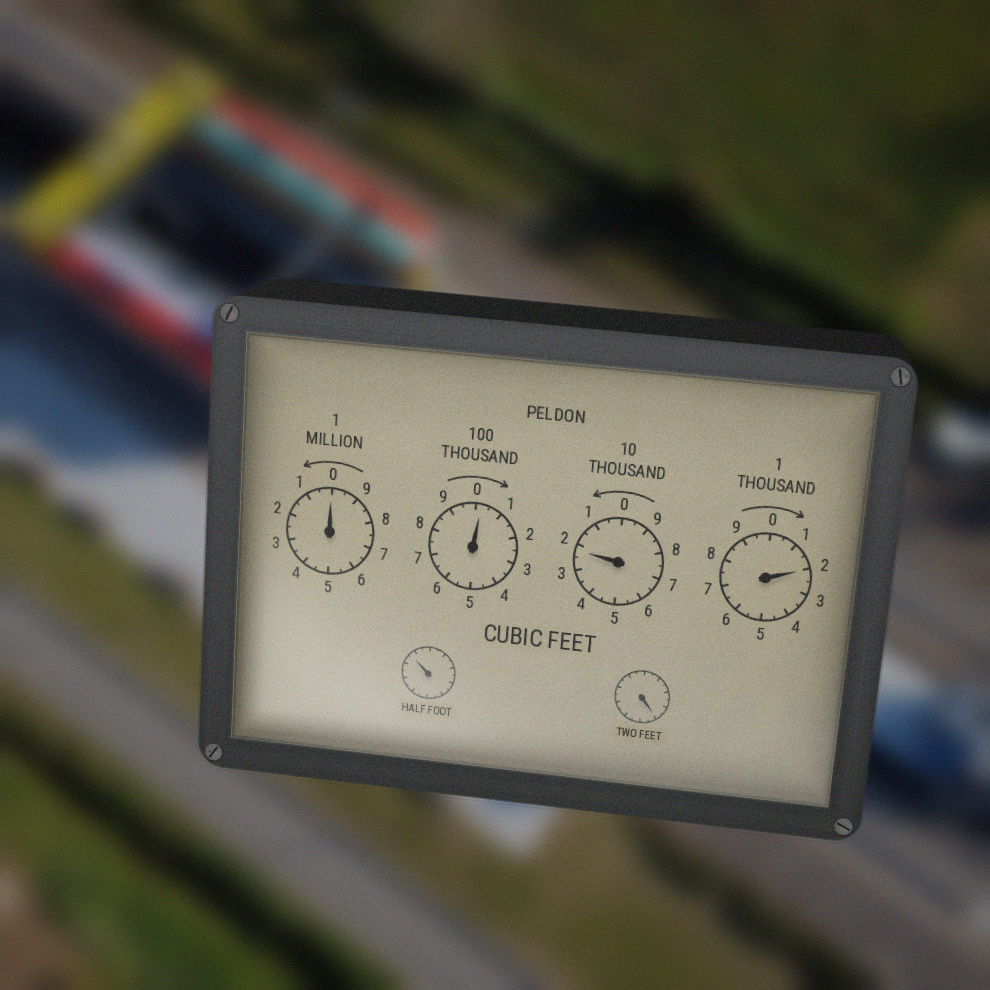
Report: 2200ft³
